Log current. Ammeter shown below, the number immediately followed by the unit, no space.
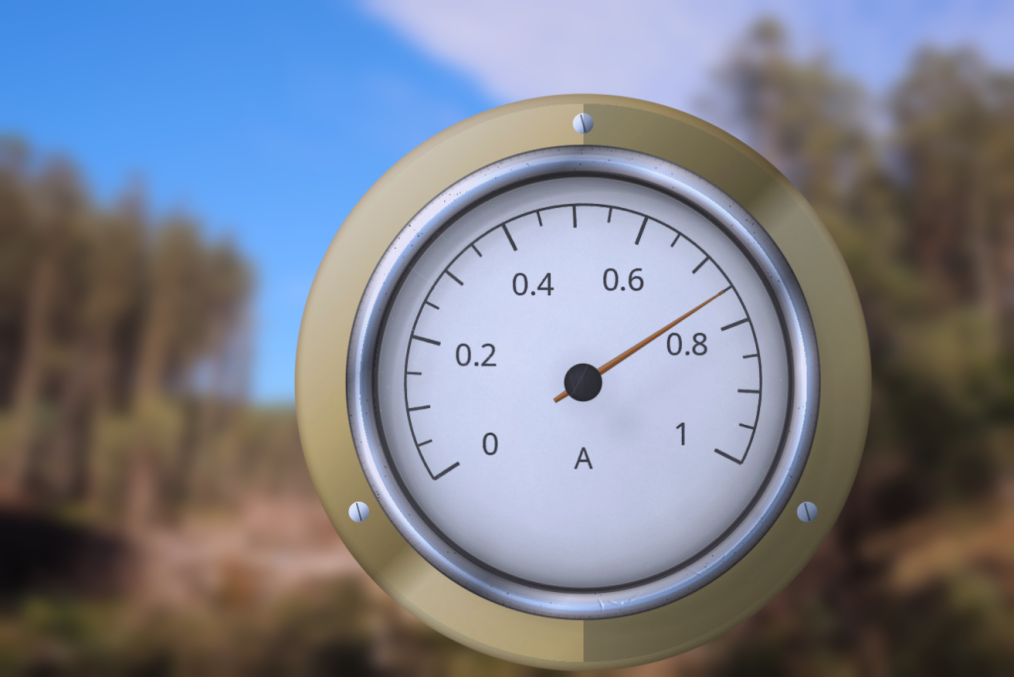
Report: 0.75A
